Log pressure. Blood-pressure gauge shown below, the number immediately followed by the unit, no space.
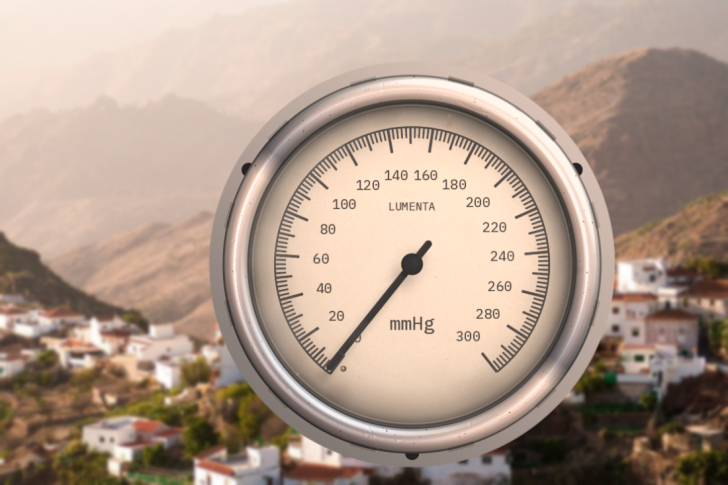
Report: 2mmHg
